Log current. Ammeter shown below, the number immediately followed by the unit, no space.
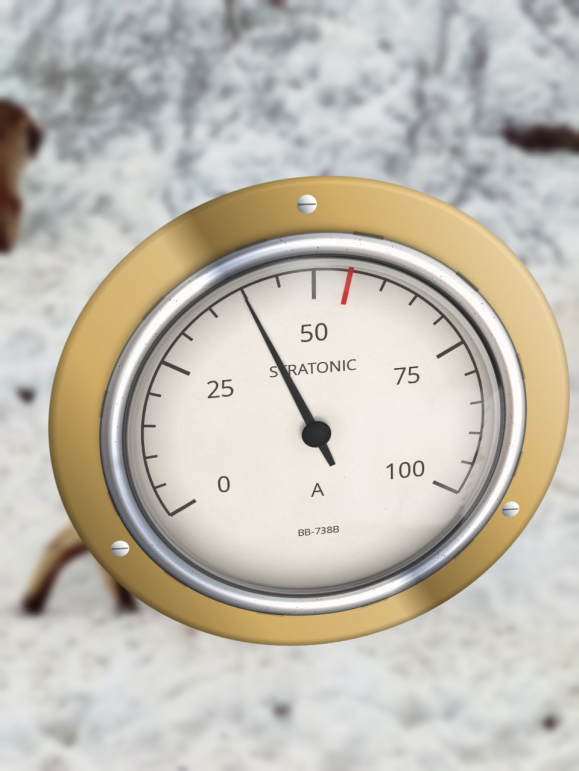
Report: 40A
